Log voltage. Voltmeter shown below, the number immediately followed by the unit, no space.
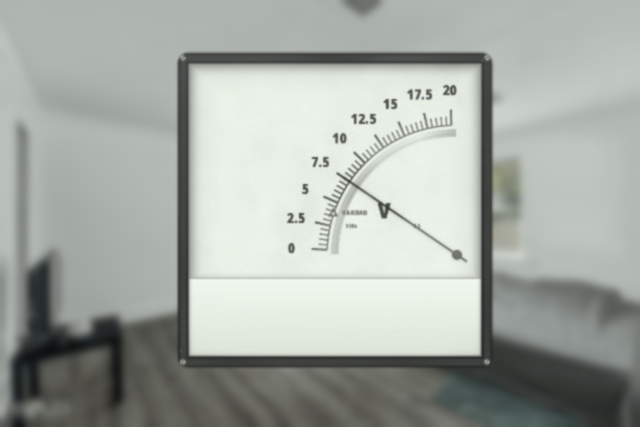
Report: 7.5V
